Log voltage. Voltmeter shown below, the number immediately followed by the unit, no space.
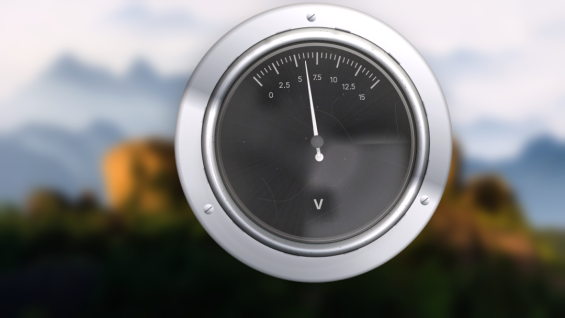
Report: 6V
